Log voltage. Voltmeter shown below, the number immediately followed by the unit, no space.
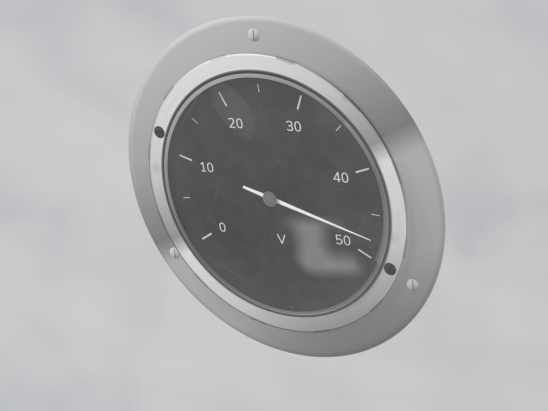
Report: 47.5V
